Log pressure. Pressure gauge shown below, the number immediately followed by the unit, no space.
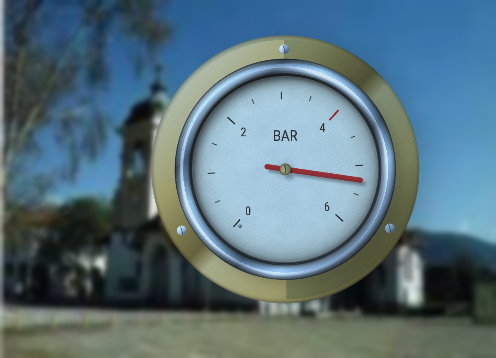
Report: 5.25bar
